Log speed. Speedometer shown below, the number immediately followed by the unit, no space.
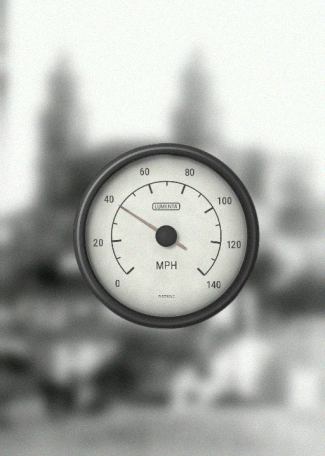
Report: 40mph
